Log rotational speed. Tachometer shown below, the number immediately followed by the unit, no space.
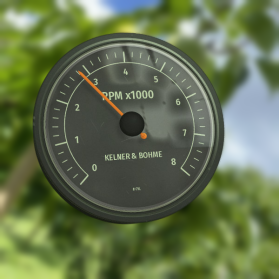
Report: 2800rpm
